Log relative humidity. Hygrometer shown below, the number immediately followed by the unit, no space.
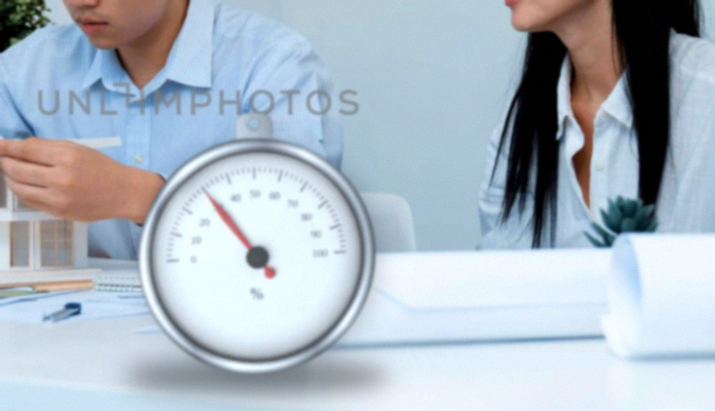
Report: 30%
